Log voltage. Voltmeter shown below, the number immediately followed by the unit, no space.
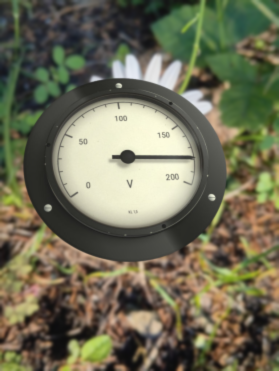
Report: 180V
